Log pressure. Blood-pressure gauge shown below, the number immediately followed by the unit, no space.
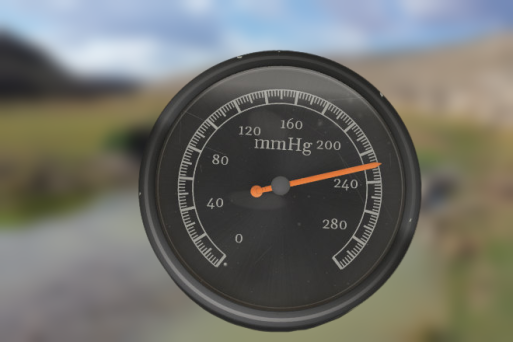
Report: 230mmHg
